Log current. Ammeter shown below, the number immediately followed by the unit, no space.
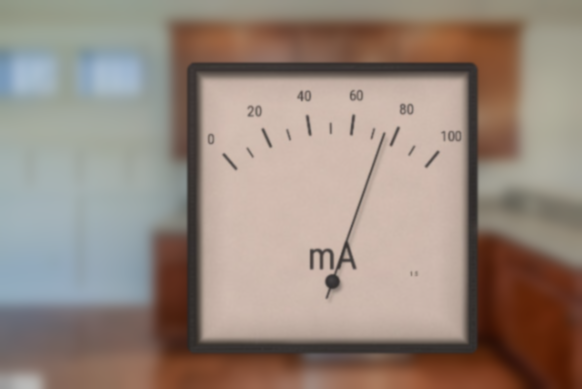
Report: 75mA
